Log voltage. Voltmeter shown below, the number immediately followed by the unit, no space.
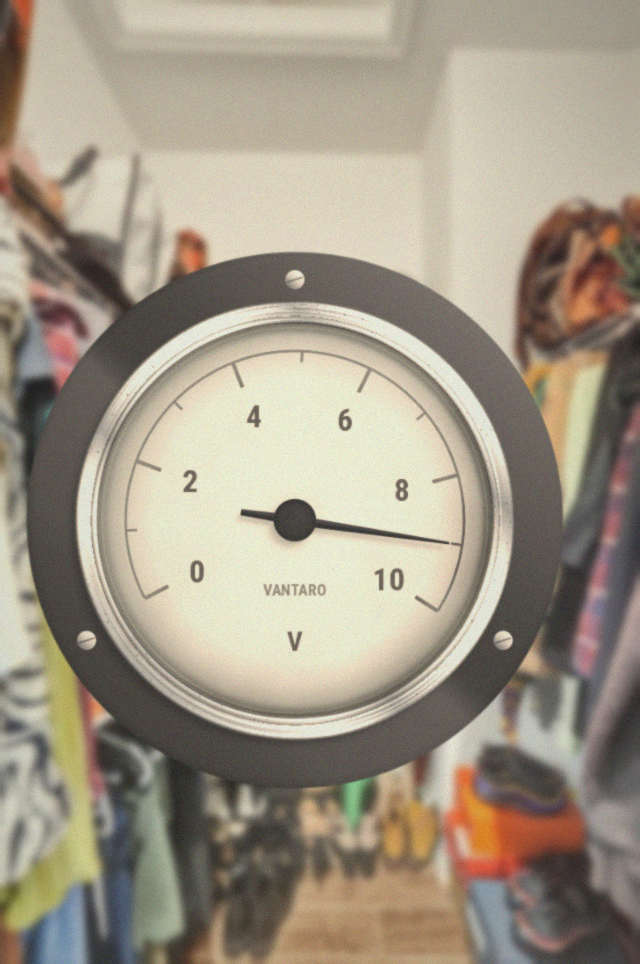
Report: 9V
